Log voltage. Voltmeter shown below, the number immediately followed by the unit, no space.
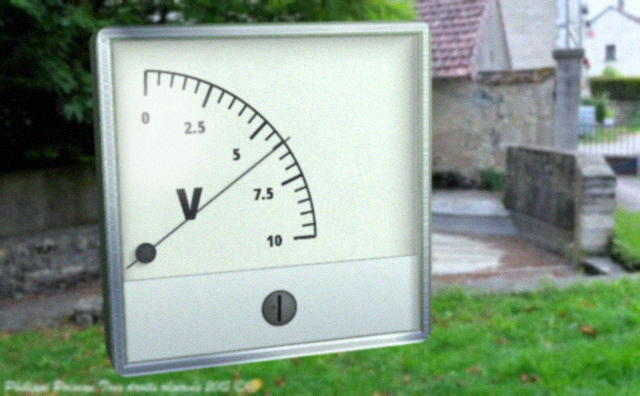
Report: 6V
